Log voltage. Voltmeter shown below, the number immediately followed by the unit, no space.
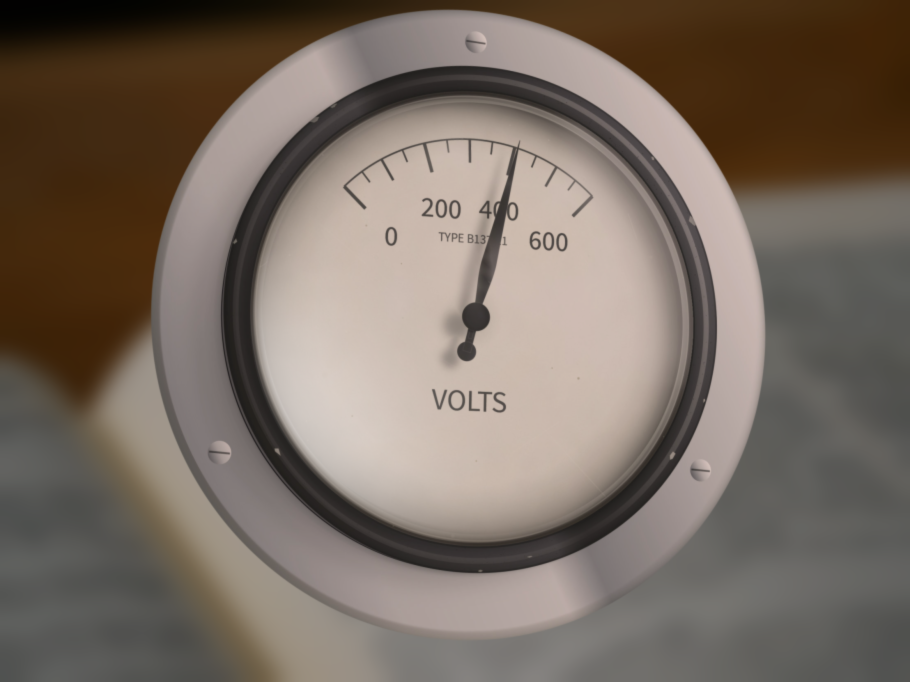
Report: 400V
